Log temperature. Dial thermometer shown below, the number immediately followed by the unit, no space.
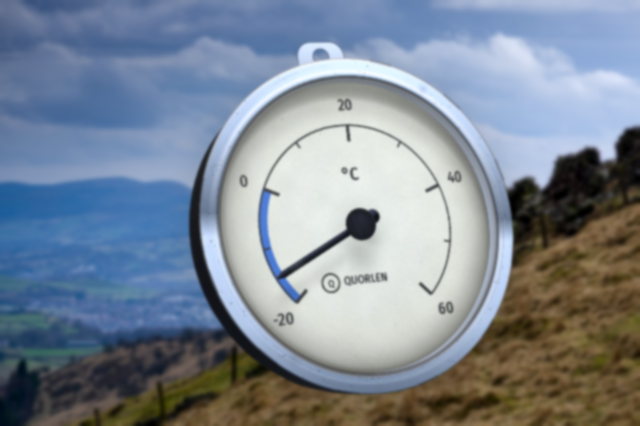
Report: -15°C
